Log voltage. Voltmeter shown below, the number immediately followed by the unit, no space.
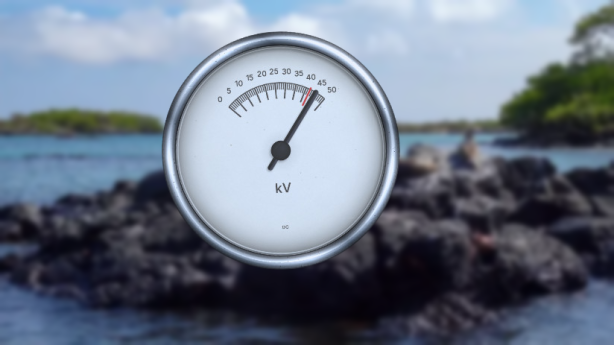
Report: 45kV
